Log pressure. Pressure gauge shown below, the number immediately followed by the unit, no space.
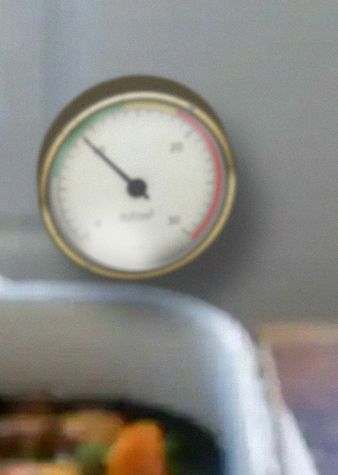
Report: 10psi
